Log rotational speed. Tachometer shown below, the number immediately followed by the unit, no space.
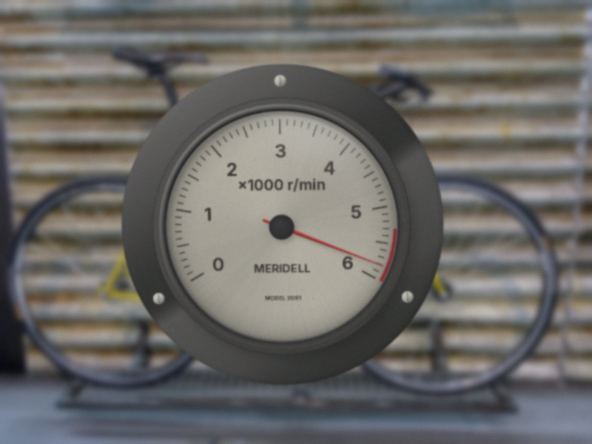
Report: 5800rpm
